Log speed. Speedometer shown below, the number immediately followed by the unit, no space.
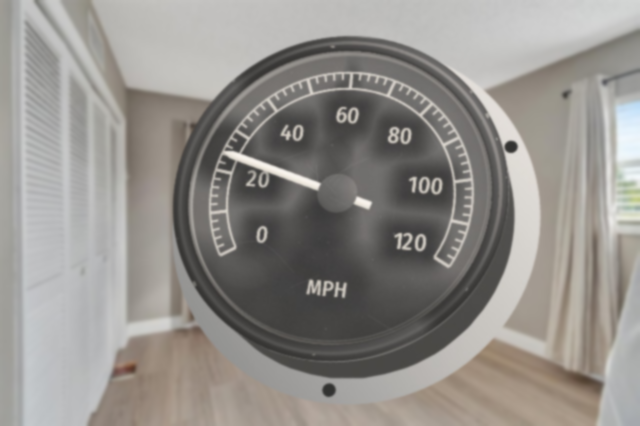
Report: 24mph
